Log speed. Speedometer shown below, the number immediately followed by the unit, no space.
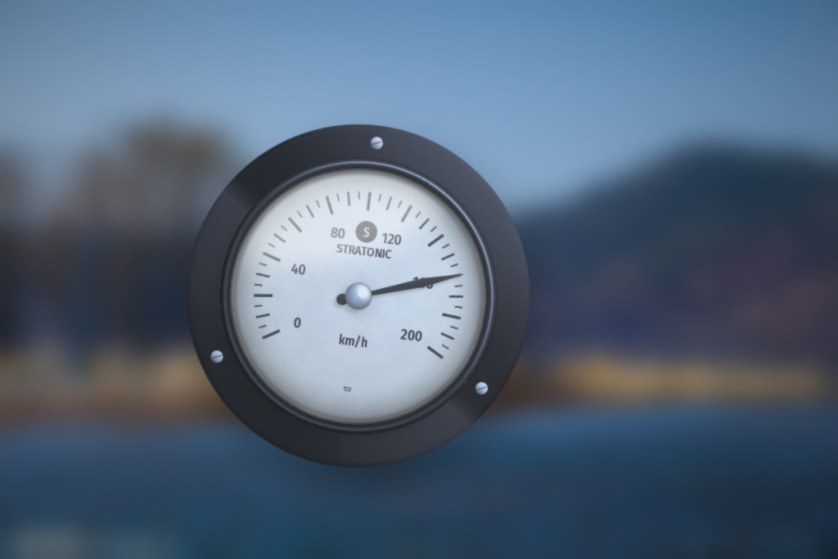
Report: 160km/h
